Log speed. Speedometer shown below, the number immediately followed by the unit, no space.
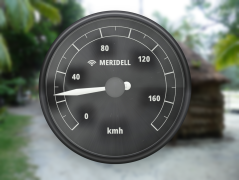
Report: 25km/h
